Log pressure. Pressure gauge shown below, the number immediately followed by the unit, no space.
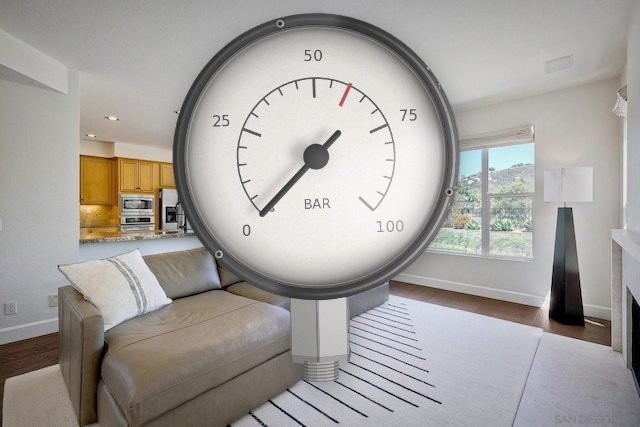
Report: 0bar
